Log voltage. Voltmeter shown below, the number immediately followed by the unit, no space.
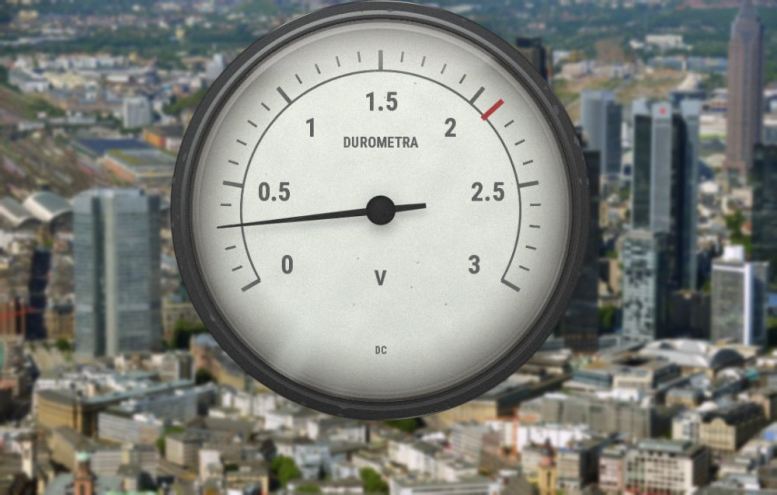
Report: 0.3V
